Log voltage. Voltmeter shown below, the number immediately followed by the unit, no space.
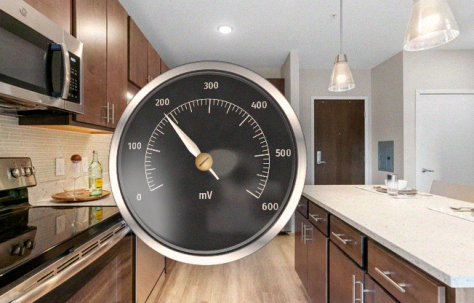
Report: 190mV
